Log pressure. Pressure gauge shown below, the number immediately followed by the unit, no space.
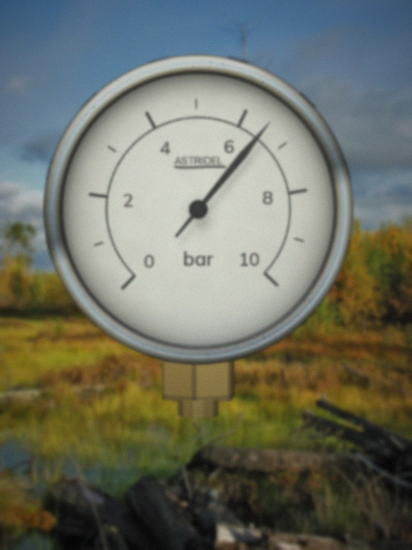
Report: 6.5bar
